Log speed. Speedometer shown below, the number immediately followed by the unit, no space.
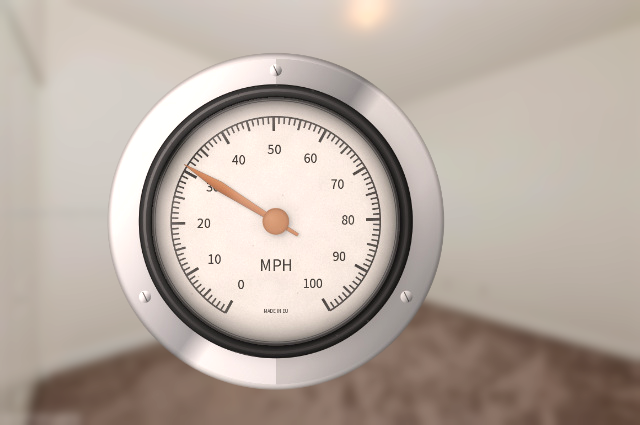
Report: 31mph
